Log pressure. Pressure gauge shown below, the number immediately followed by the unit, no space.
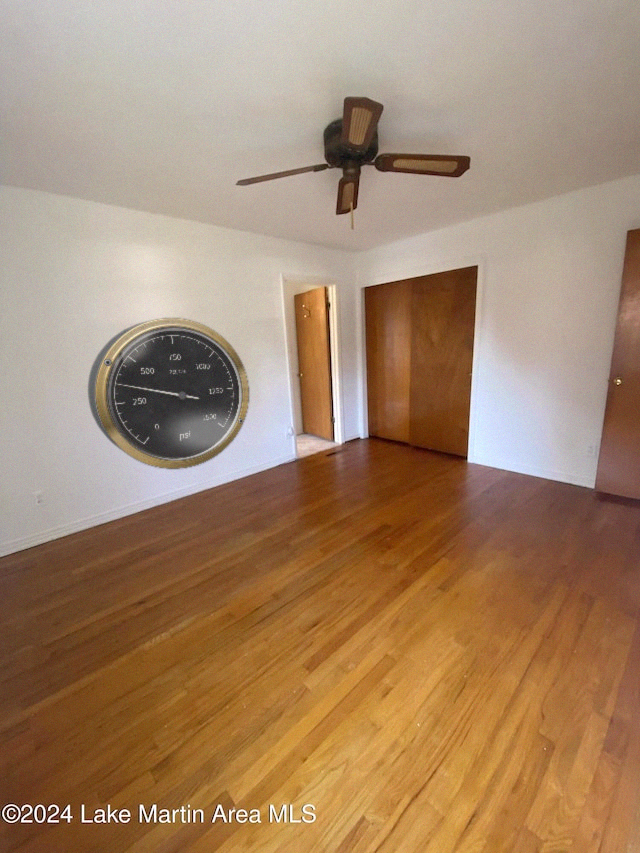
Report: 350psi
